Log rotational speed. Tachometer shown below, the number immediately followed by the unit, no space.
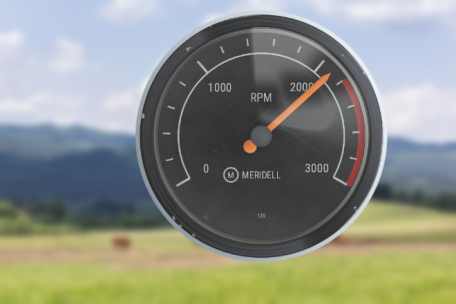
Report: 2100rpm
